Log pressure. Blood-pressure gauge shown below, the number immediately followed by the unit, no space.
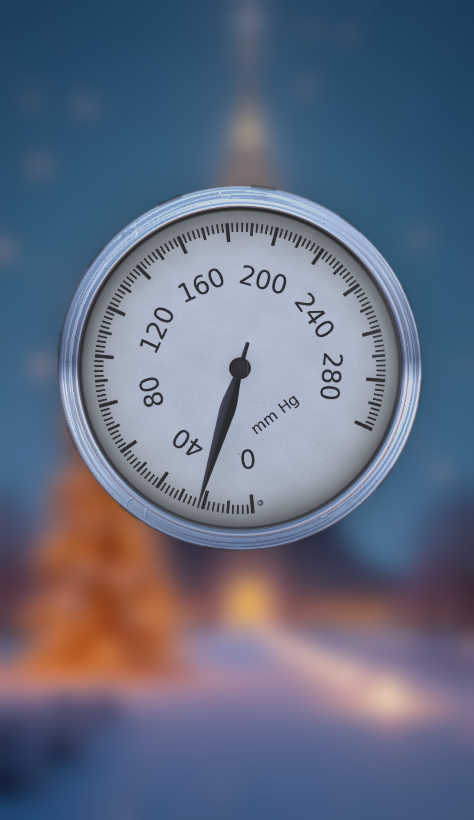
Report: 22mmHg
